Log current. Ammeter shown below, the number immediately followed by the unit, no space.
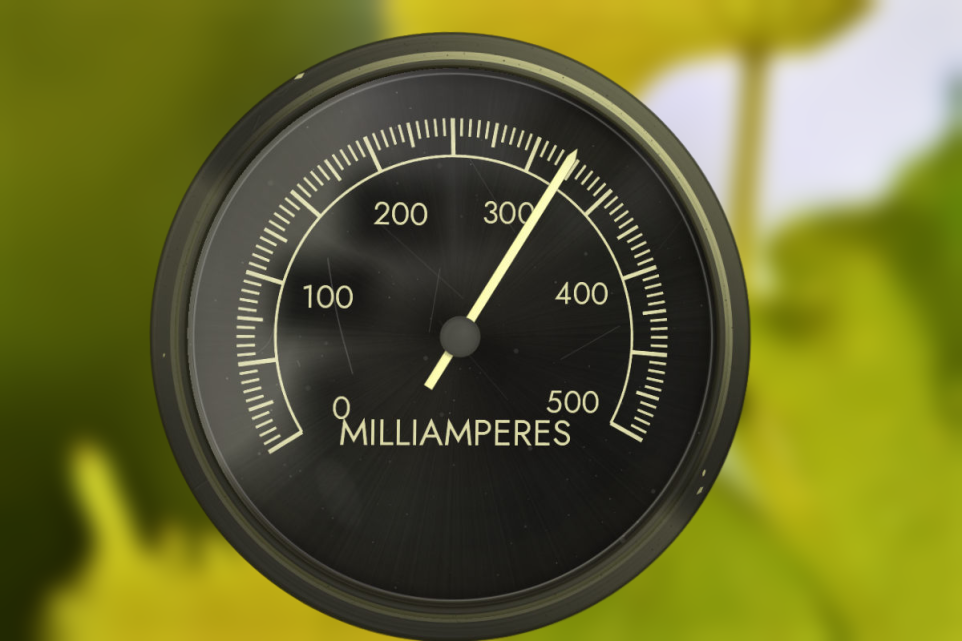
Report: 320mA
